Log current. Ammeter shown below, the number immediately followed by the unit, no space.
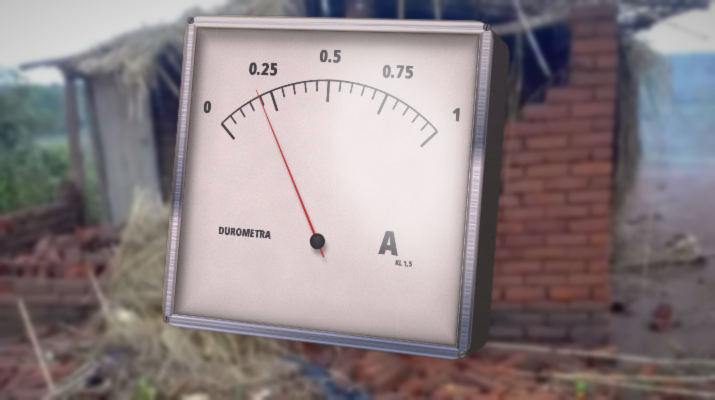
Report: 0.2A
